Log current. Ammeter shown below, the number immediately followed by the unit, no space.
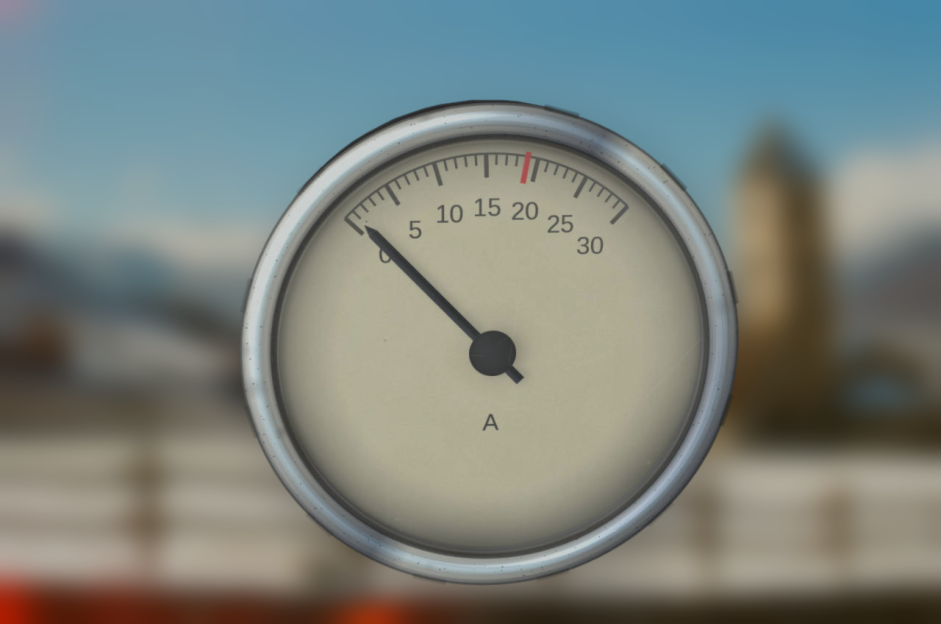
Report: 1A
